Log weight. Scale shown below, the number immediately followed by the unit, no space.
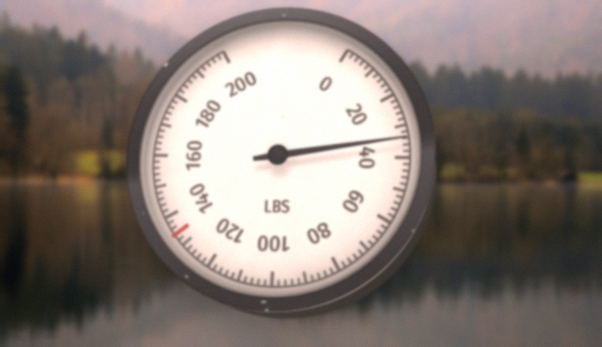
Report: 34lb
